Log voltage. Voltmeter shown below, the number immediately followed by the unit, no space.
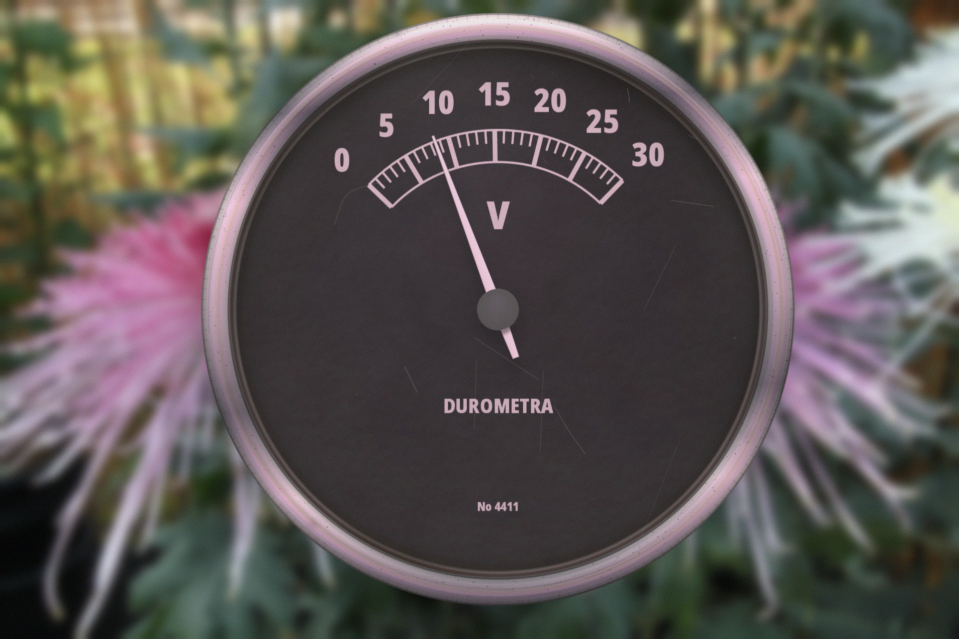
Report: 8.5V
